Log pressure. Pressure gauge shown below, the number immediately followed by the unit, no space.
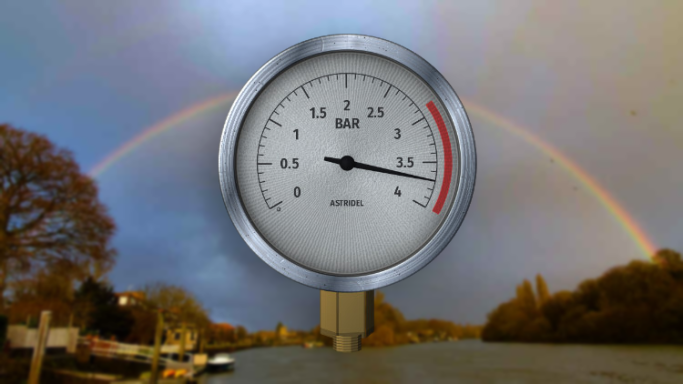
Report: 3.7bar
